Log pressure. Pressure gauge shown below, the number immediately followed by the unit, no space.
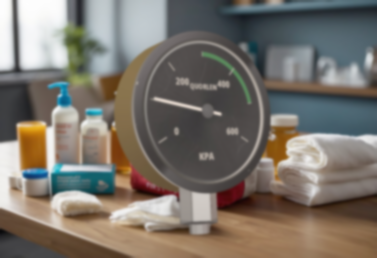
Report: 100kPa
